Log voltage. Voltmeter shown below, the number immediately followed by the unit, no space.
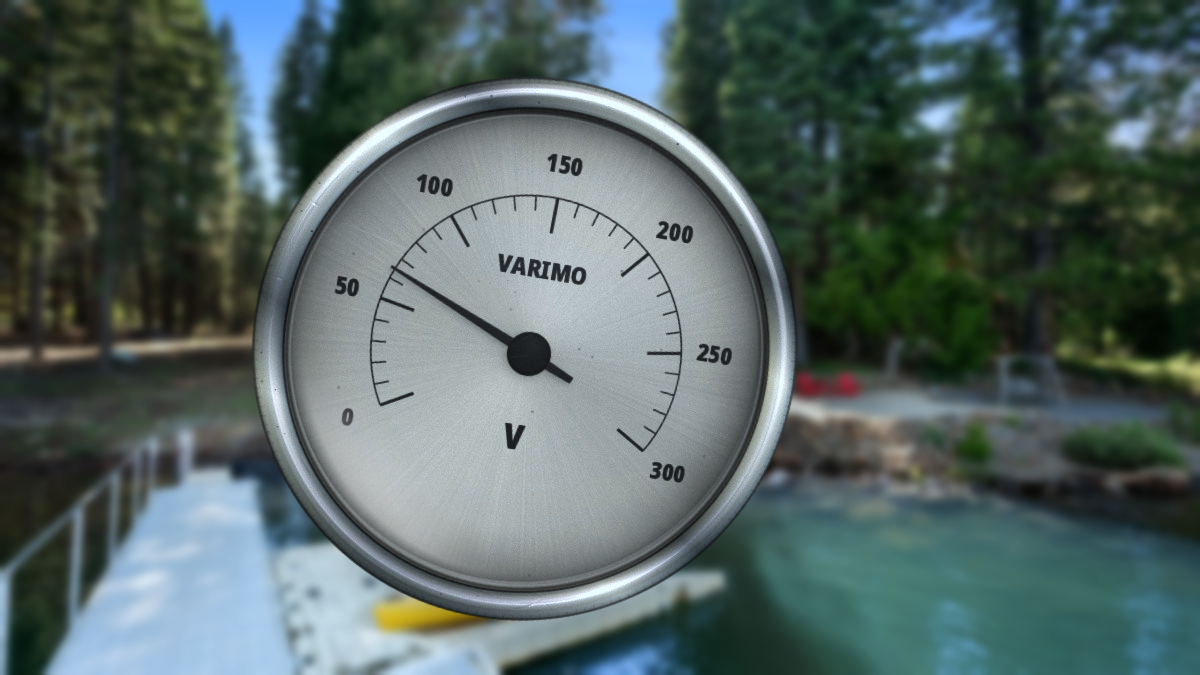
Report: 65V
